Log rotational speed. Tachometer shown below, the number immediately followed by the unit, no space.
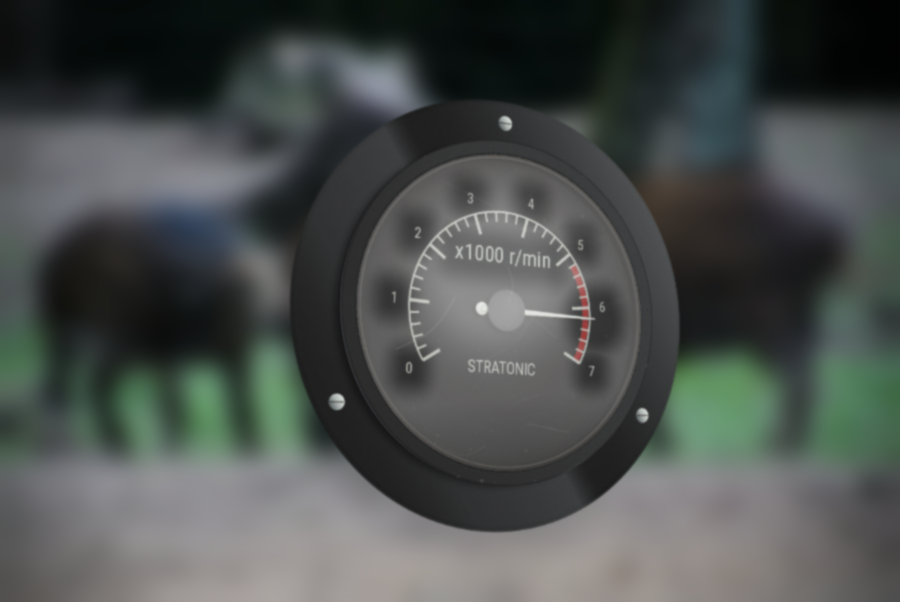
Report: 6200rpm
